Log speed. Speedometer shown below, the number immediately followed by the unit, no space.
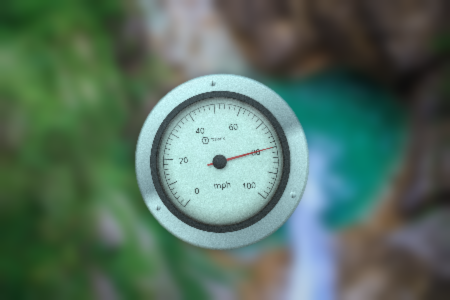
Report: 80mph
